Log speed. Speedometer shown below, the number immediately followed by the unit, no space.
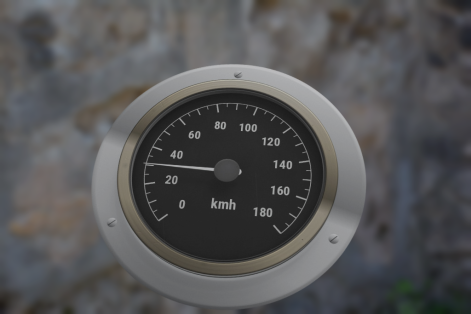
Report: 30km/h
